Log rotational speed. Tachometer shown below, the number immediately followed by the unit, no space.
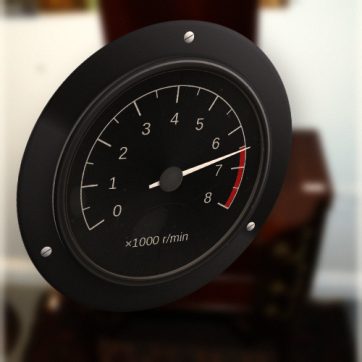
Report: 6500rpm
